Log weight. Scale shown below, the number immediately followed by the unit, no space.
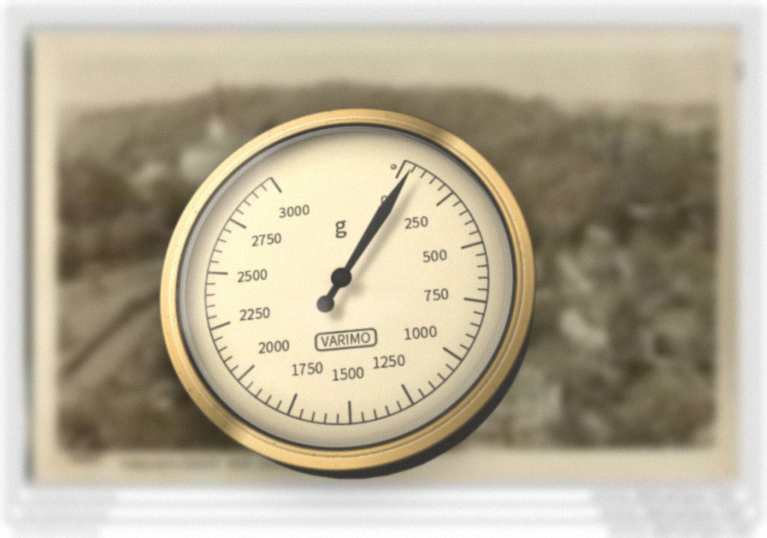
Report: 50g
